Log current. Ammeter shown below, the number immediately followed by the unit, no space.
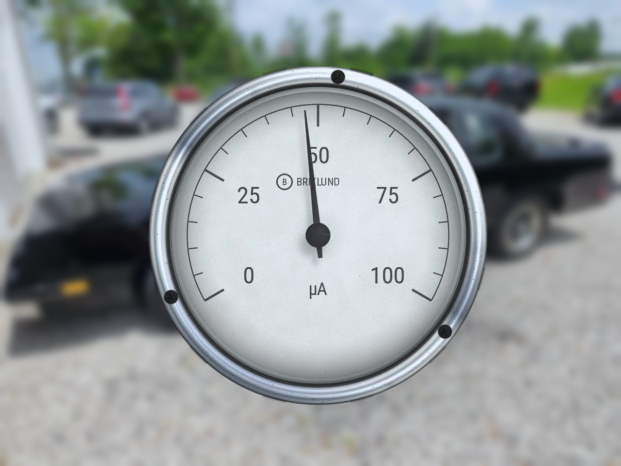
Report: 47.5µA
